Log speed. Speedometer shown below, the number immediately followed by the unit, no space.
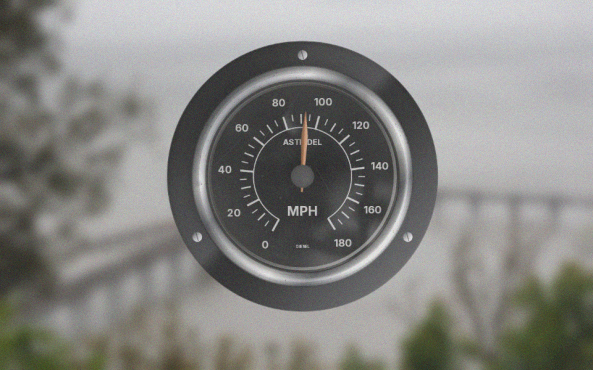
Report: 92.5mph
